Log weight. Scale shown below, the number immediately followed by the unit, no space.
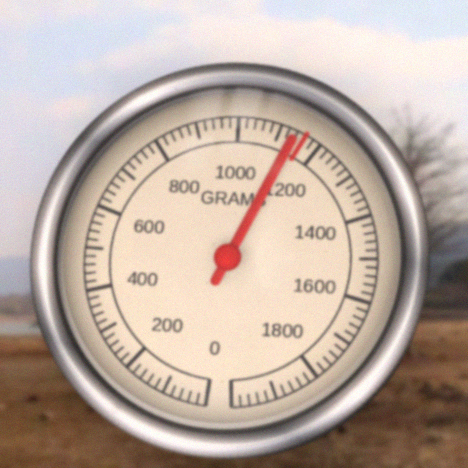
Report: 1140g
